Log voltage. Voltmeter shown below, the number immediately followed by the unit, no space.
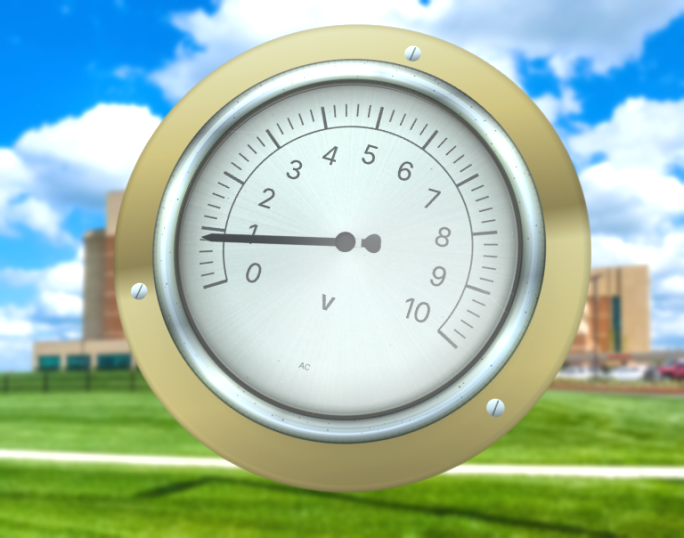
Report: 0.8V
